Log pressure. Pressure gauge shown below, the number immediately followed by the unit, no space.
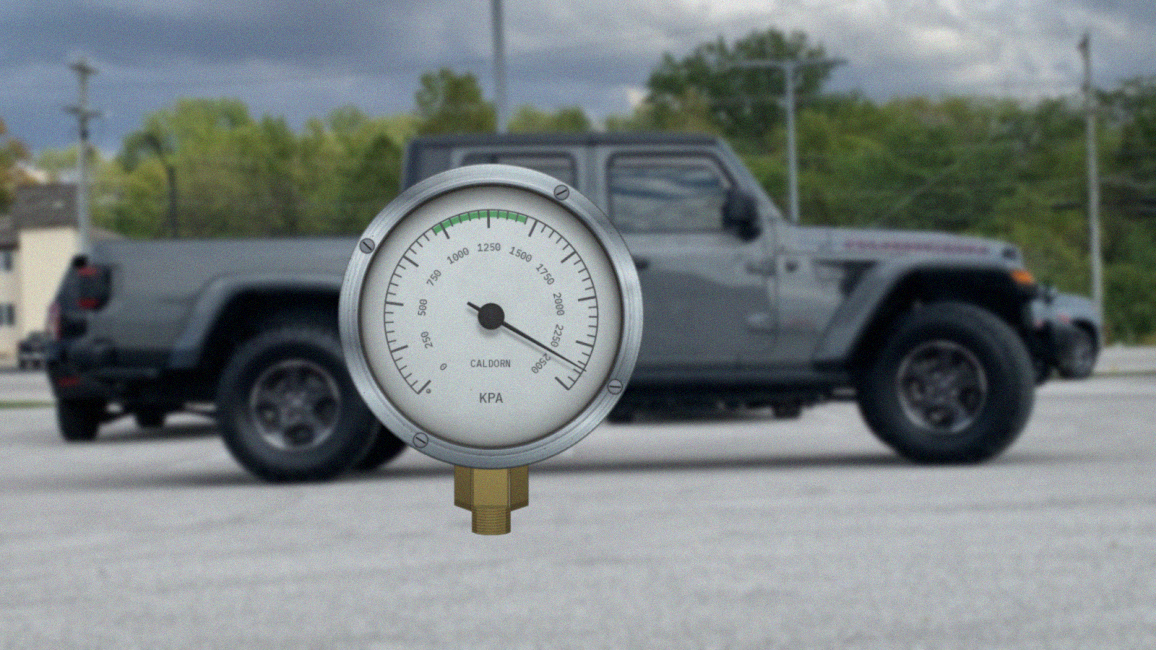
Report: 2375kPa
